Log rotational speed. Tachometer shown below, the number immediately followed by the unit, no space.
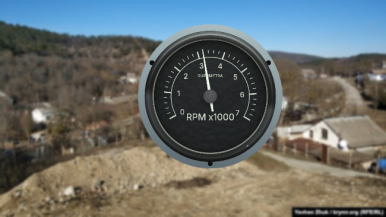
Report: 3200rpm
